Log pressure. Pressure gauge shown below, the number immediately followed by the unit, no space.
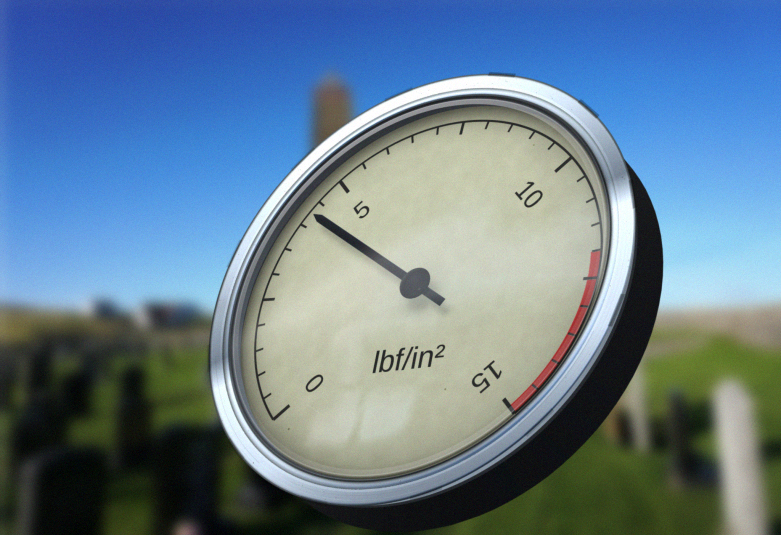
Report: 4.25psi
